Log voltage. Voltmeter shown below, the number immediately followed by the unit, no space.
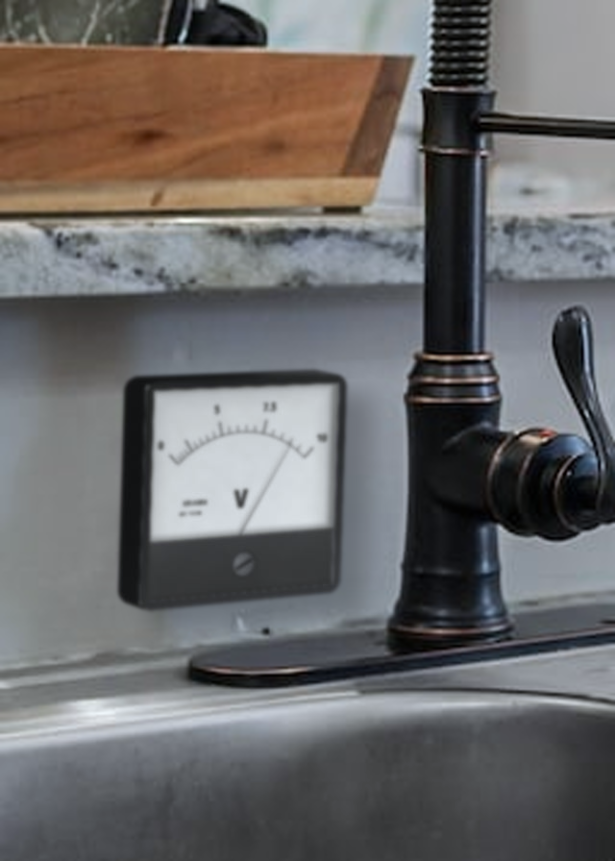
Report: 9V
